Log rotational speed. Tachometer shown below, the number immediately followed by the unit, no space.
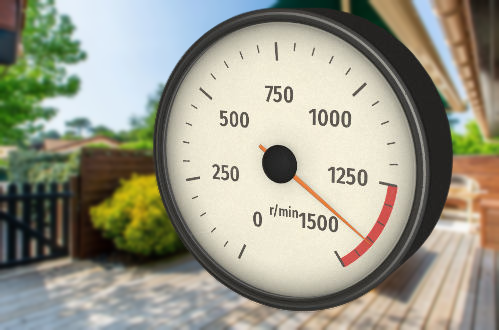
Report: 1400rpm
